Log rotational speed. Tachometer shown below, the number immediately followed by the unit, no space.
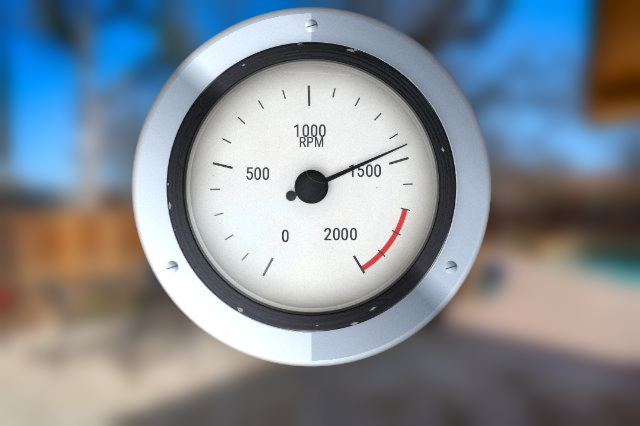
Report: 1450rpm
